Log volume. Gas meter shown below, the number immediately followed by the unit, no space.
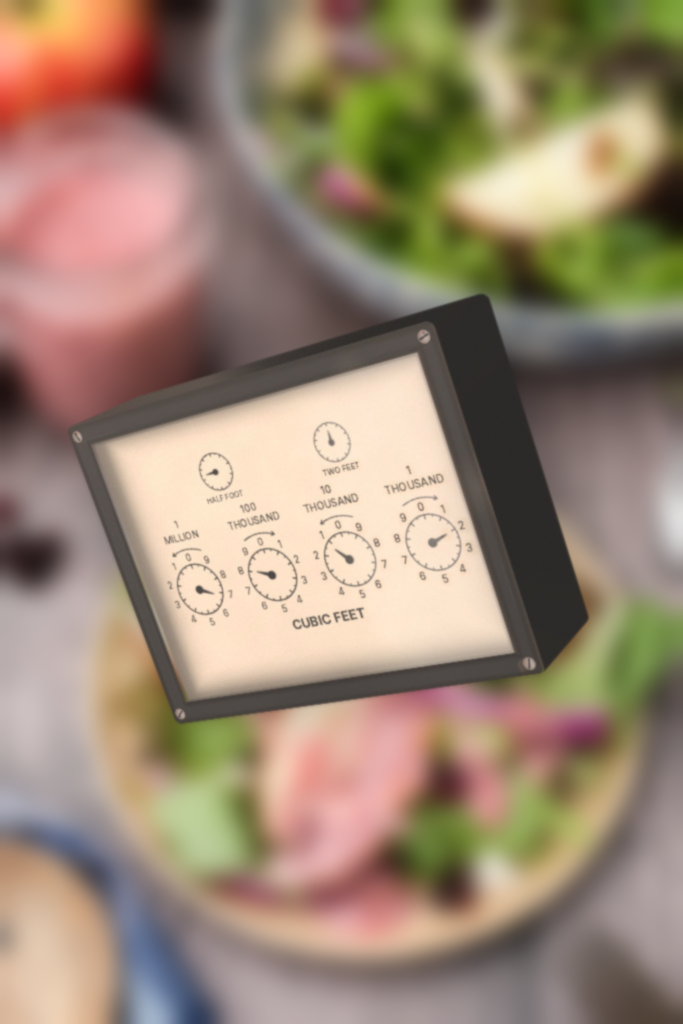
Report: 681200ft³
